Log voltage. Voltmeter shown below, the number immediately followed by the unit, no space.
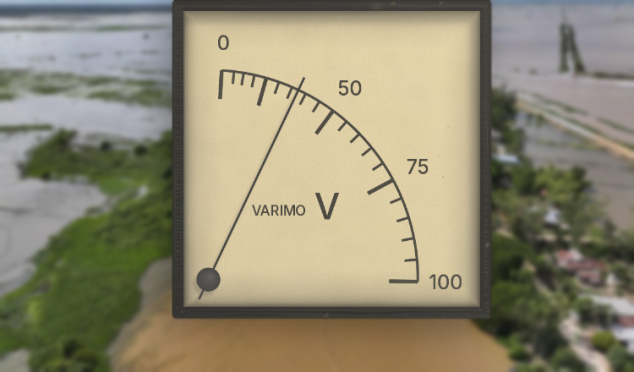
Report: 37.5V
